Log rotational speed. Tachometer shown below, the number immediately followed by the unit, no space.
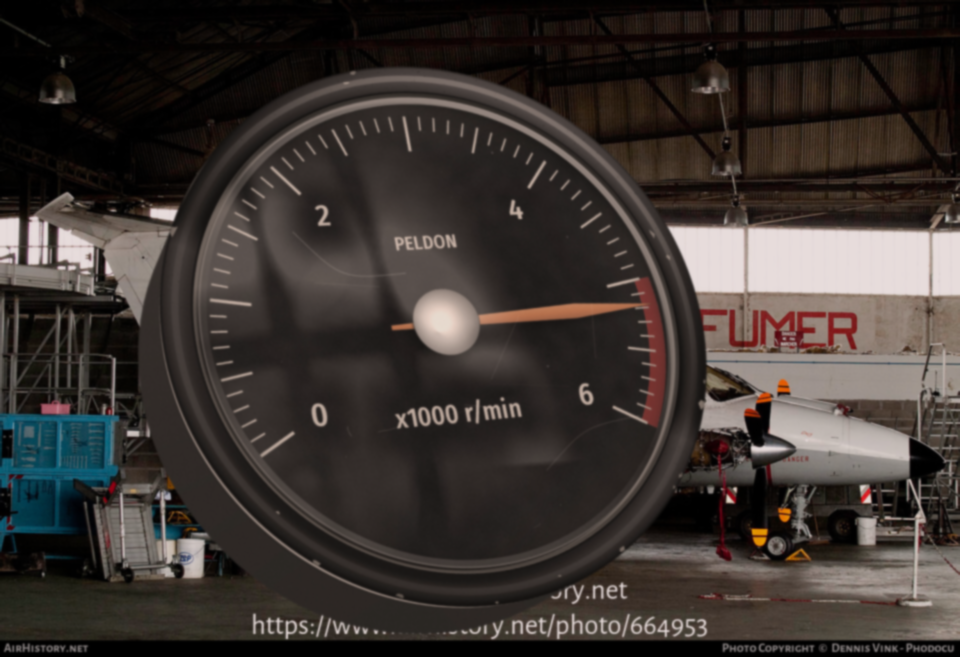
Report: 5200rpm
